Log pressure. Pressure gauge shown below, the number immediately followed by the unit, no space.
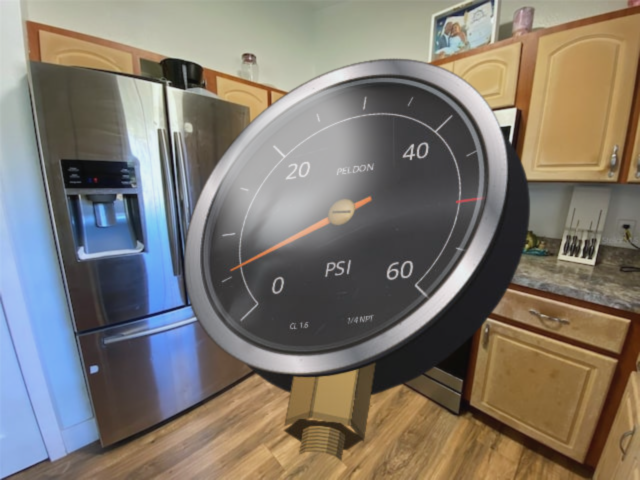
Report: 5psi
